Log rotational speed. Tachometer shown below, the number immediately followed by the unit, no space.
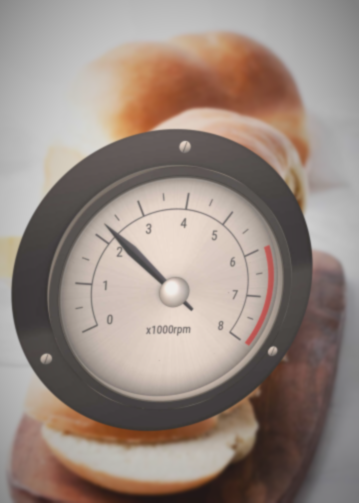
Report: 2250rpm
